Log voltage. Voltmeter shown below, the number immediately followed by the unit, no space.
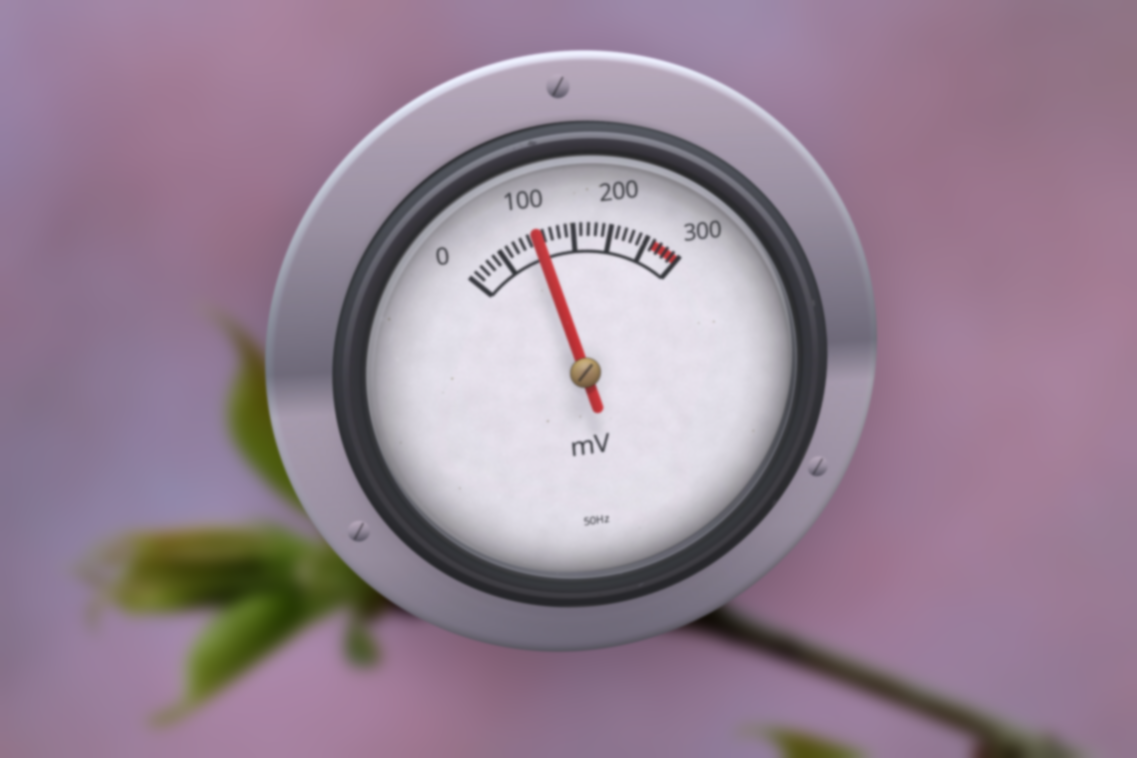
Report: 100mV
